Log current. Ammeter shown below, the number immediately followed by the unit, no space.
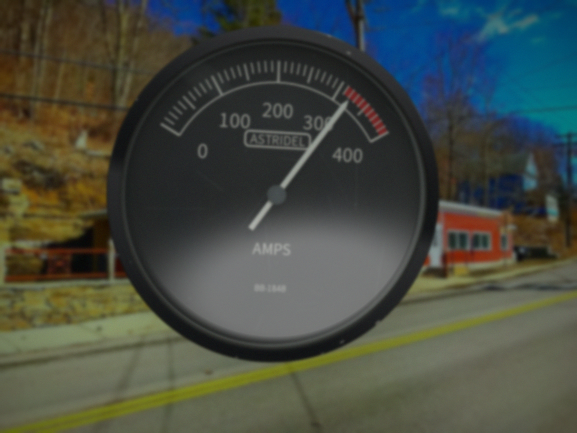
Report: 320A
